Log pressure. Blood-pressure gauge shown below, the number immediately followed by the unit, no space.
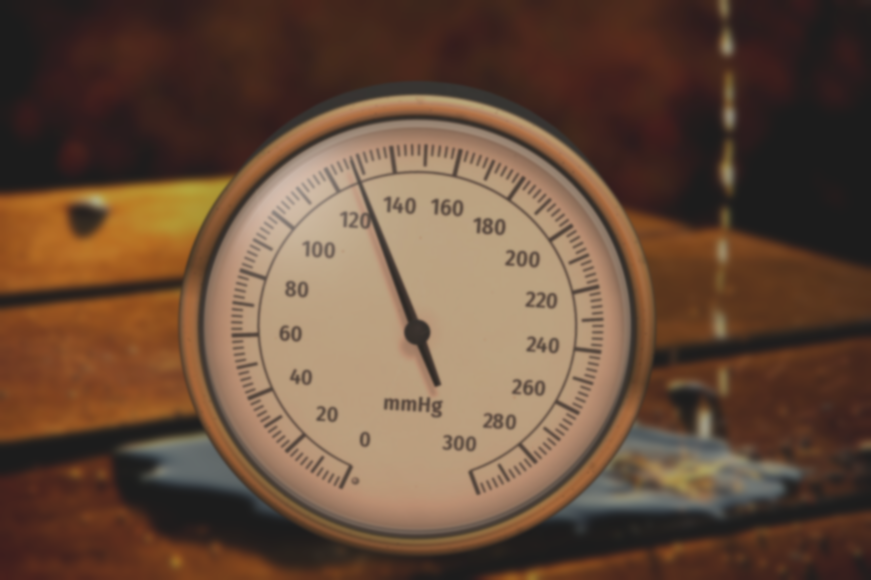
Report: 128mmHg
